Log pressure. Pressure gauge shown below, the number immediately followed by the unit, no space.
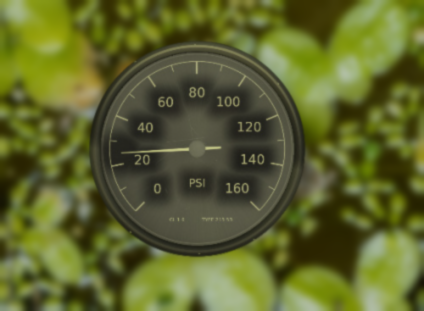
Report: 25psi
